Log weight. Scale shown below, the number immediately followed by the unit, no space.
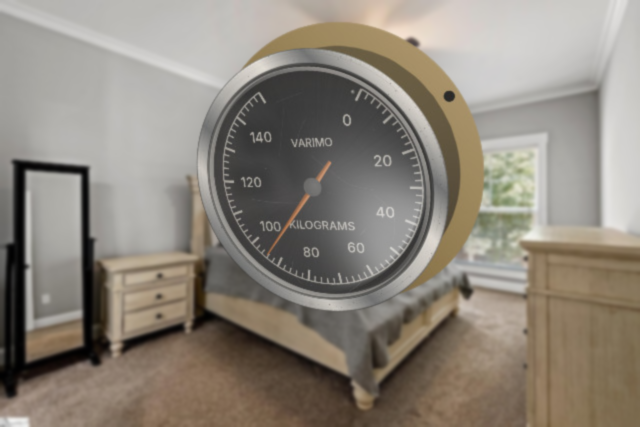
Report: 94kg
